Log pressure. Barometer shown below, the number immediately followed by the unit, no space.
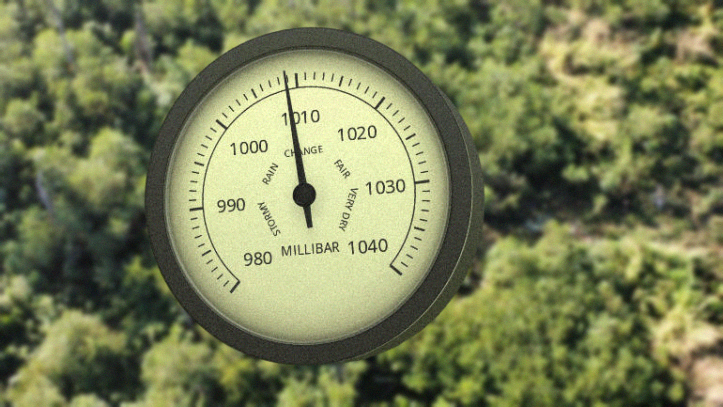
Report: 1009mbar
